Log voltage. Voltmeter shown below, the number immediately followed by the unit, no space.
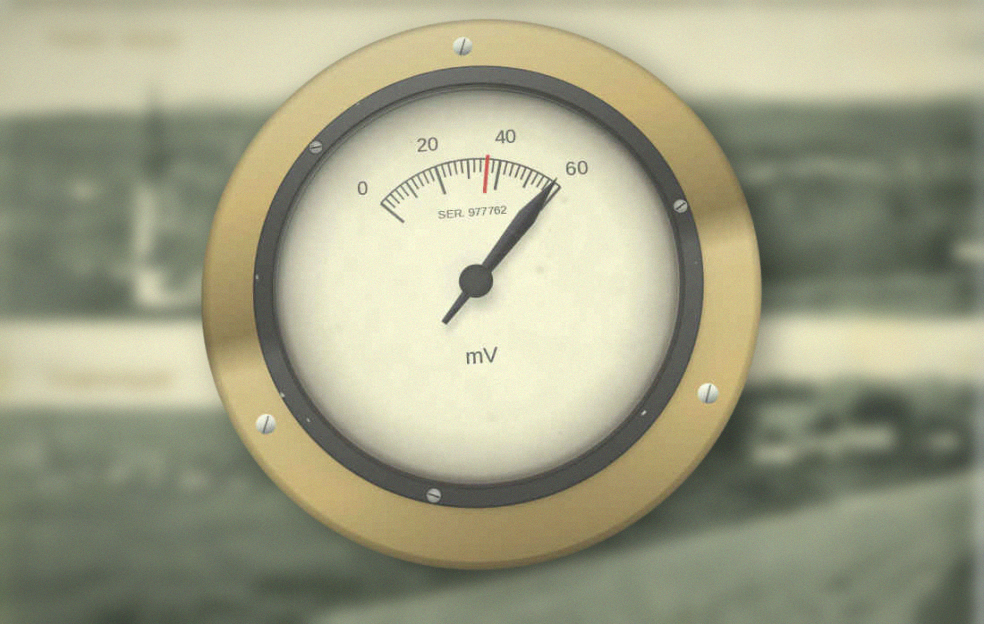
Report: 58mV
